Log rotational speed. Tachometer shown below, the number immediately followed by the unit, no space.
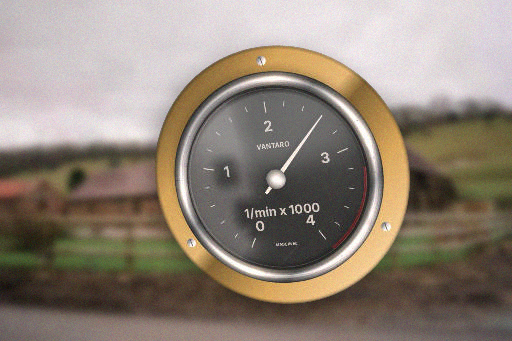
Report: 2600rpm
